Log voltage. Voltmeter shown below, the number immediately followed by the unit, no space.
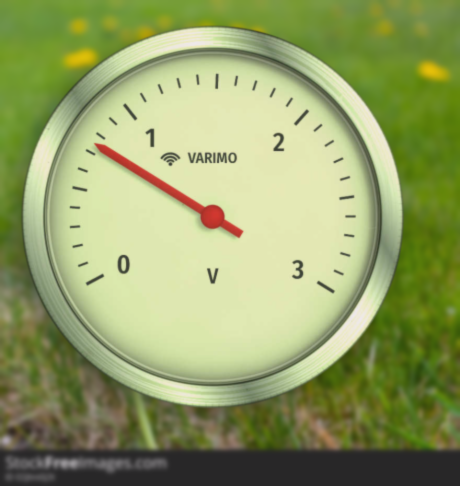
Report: 0.75V
